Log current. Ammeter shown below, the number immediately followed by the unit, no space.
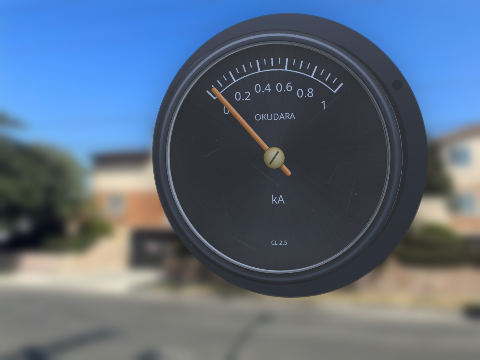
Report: 0.05kA
